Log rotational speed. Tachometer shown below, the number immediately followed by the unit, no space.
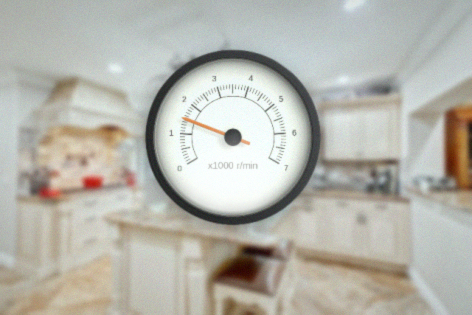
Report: 1500rpm
